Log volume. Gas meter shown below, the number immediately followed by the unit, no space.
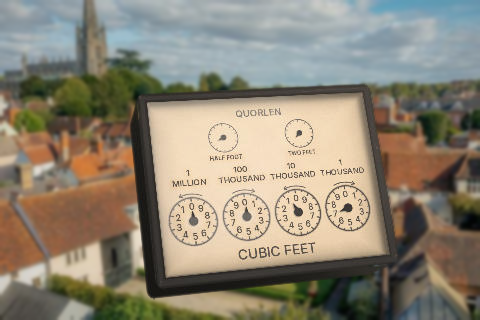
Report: 700ft³
